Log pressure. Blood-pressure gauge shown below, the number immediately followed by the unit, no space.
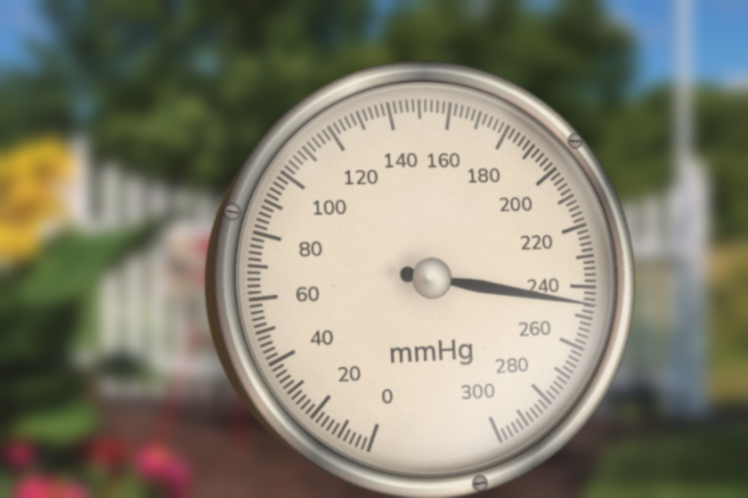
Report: 246mmHg
